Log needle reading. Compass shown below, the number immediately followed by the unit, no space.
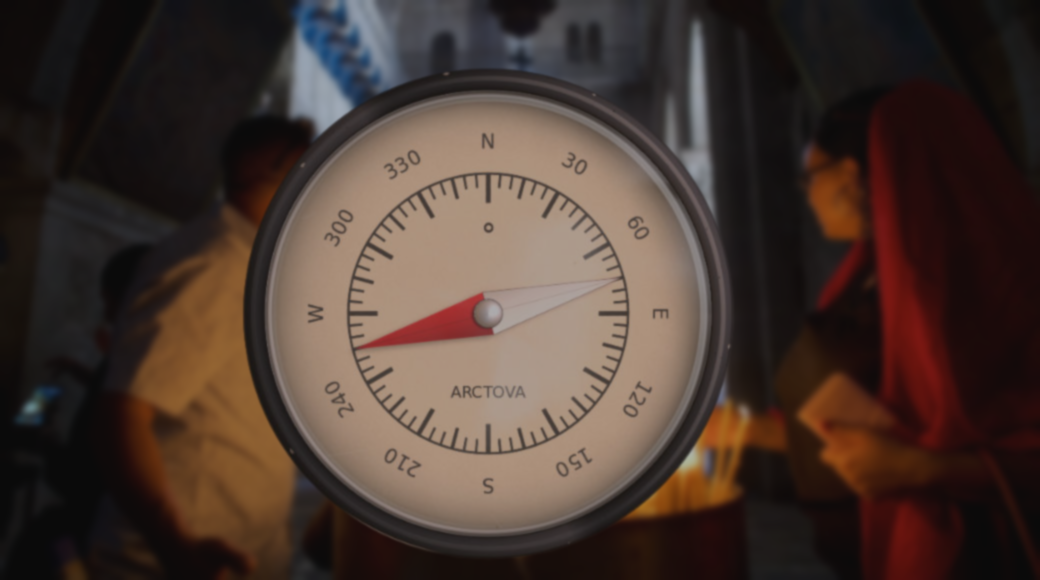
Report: 255°
